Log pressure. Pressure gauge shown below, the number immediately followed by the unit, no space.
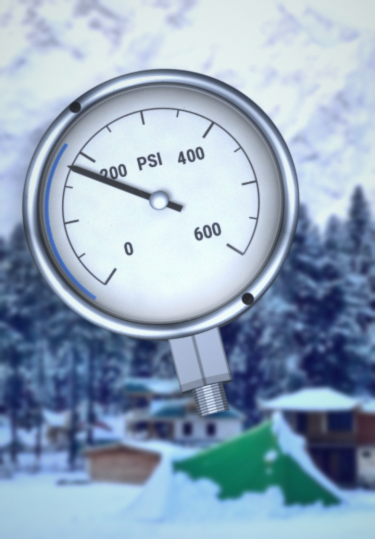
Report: 175psi
